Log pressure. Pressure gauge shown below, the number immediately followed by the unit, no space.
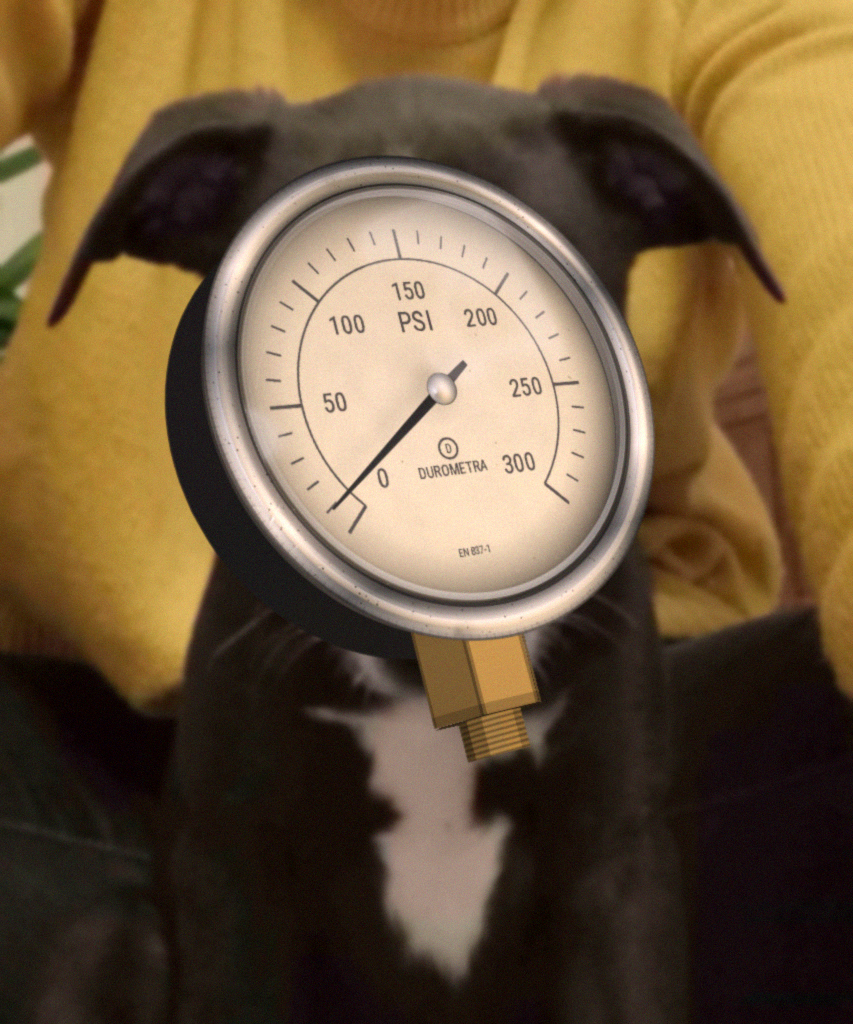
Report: 10psi
